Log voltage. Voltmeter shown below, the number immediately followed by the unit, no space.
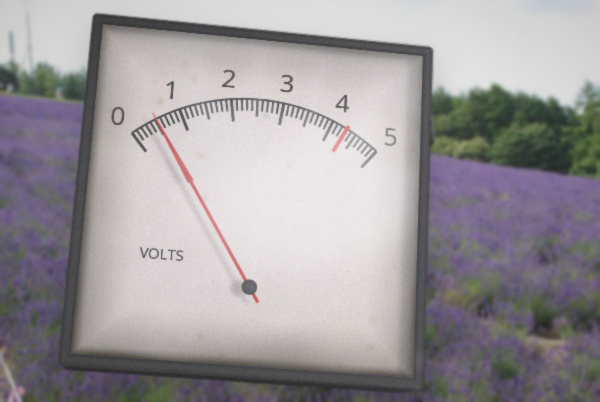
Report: 0.5V
